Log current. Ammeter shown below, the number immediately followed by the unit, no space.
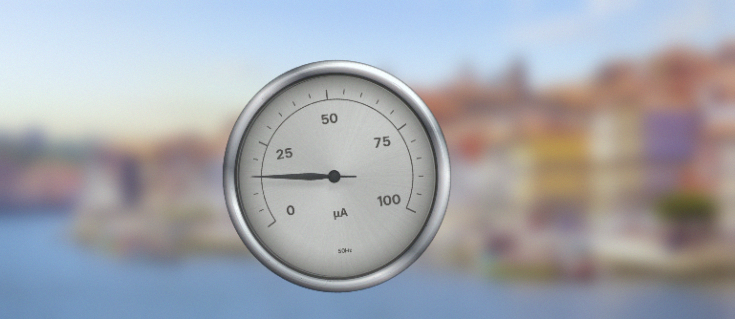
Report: 15µA
